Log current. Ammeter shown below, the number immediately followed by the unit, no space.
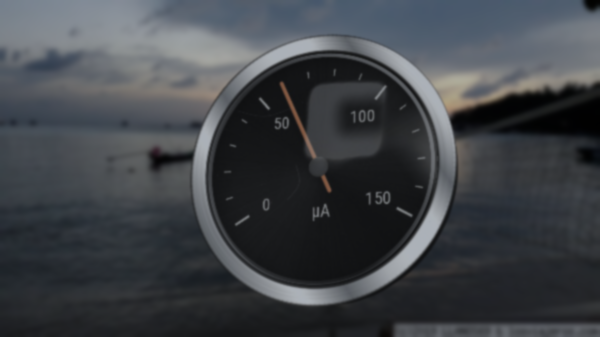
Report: 60µA
